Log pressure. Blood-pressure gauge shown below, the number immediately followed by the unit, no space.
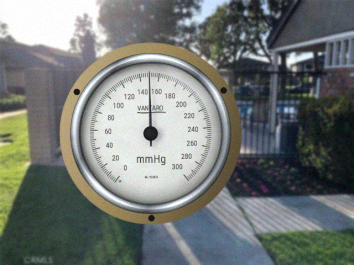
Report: 150mmHg
